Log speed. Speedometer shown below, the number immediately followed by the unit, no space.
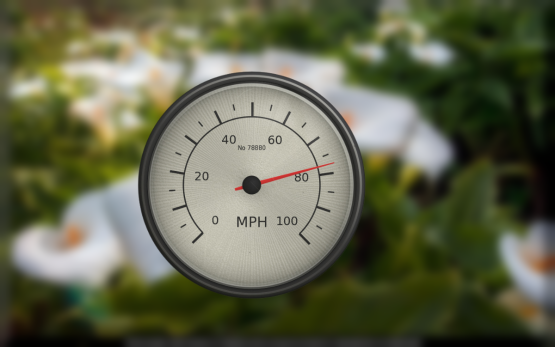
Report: 77.5mph
